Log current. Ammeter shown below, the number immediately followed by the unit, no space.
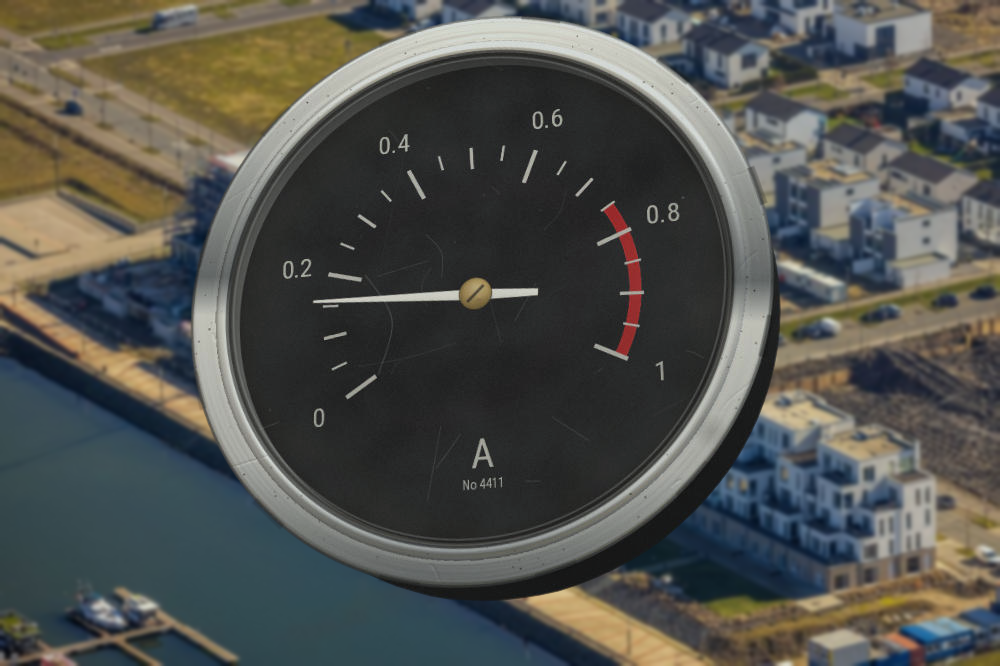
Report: 0.15A
